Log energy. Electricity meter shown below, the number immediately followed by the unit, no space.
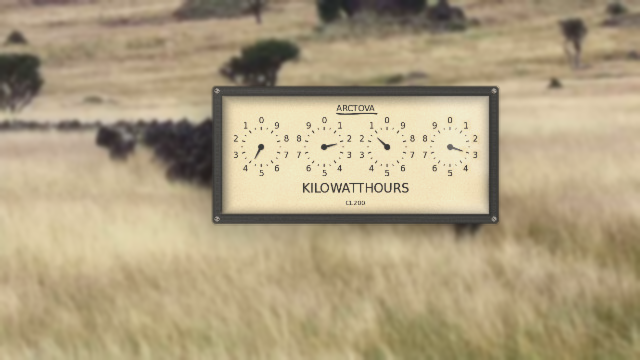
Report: 4213kWh
